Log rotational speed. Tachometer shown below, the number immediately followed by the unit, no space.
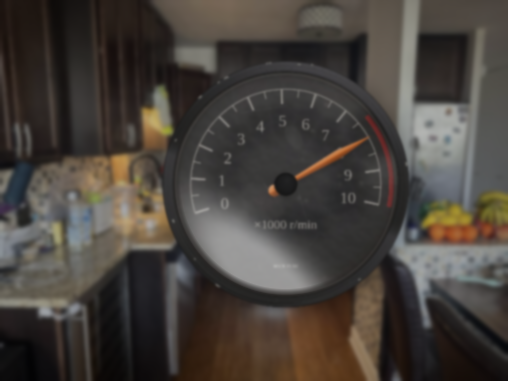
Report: 8000rpm
